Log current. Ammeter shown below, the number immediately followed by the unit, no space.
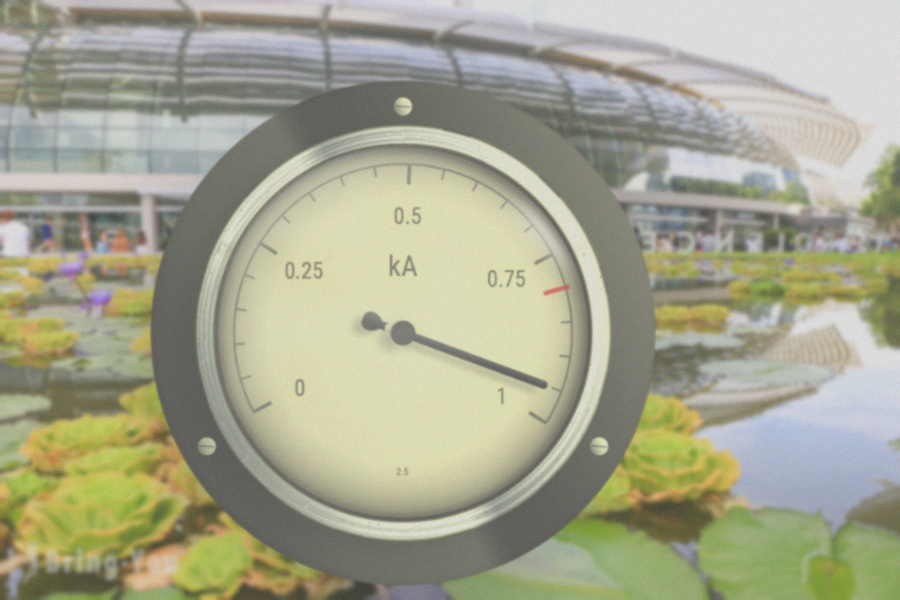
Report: 0.95kA
